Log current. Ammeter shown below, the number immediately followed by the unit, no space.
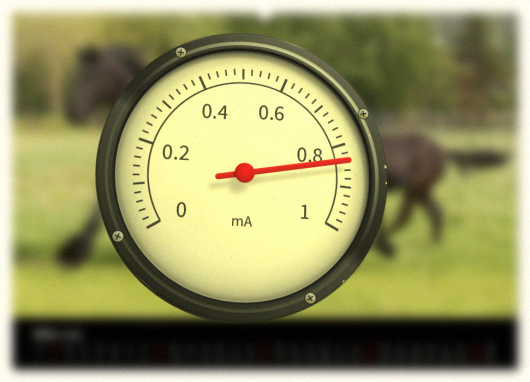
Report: 0.84mA
